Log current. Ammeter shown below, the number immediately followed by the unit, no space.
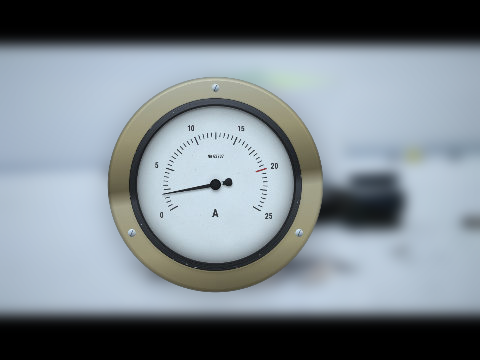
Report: 2A
